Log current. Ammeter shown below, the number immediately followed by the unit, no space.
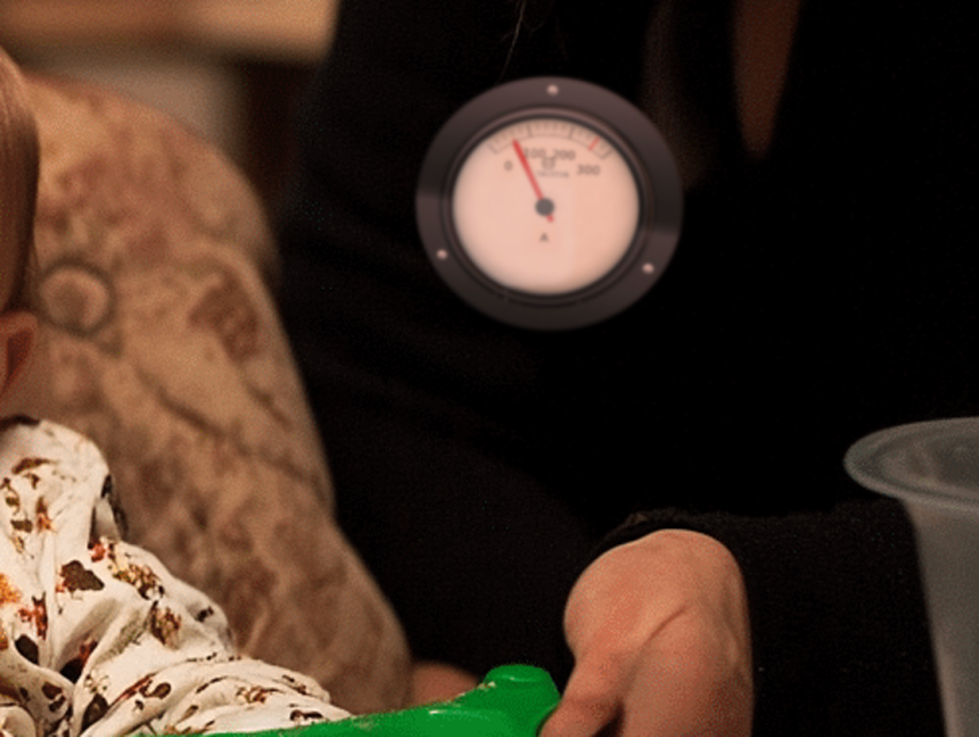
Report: 60A
